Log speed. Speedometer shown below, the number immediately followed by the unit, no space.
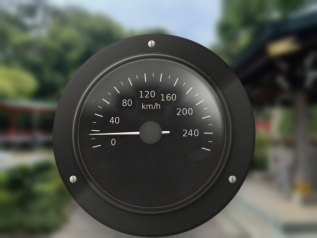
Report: 15km/h
